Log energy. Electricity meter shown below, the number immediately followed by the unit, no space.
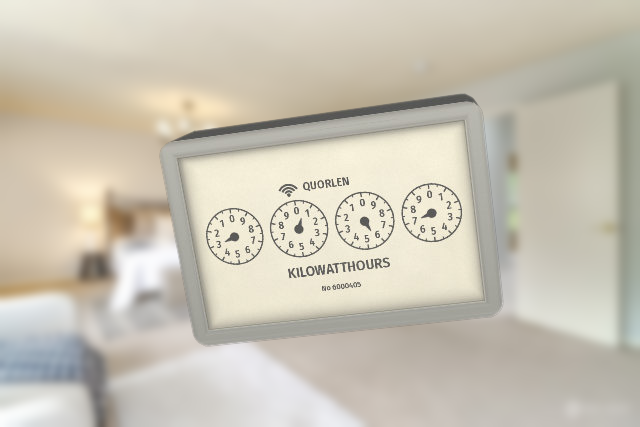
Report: 3057kWh
